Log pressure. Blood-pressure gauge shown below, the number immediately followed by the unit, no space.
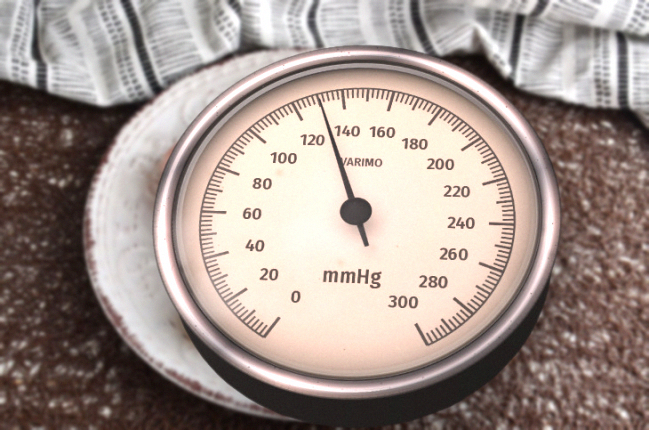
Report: 130mmHg
